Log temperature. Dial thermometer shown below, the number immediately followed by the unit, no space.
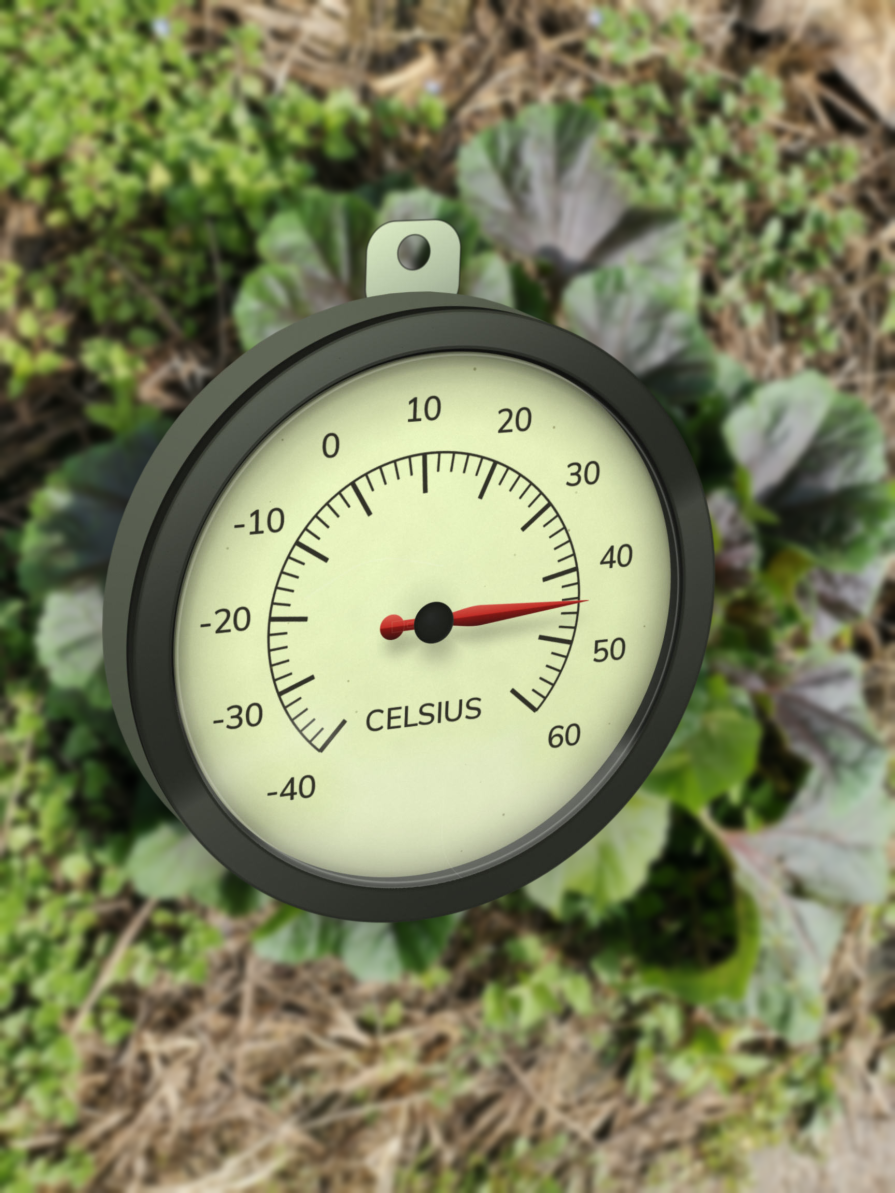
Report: 44°C
